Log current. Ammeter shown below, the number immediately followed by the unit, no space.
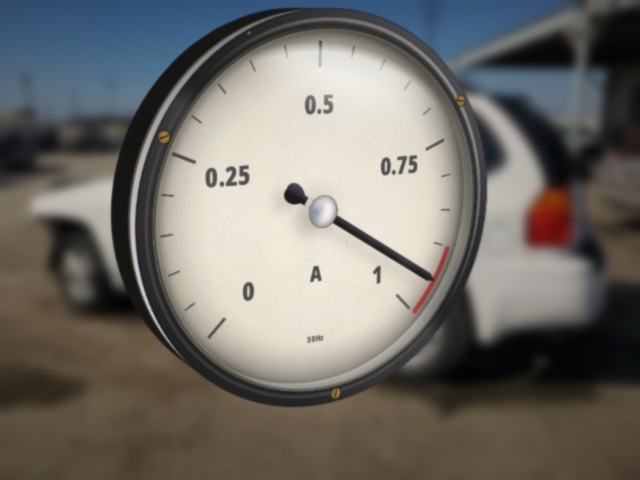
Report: 0.95A
